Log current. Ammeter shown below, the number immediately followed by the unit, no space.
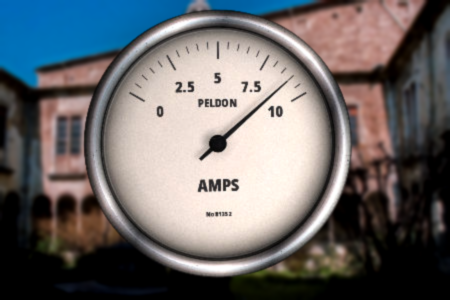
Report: 9A
